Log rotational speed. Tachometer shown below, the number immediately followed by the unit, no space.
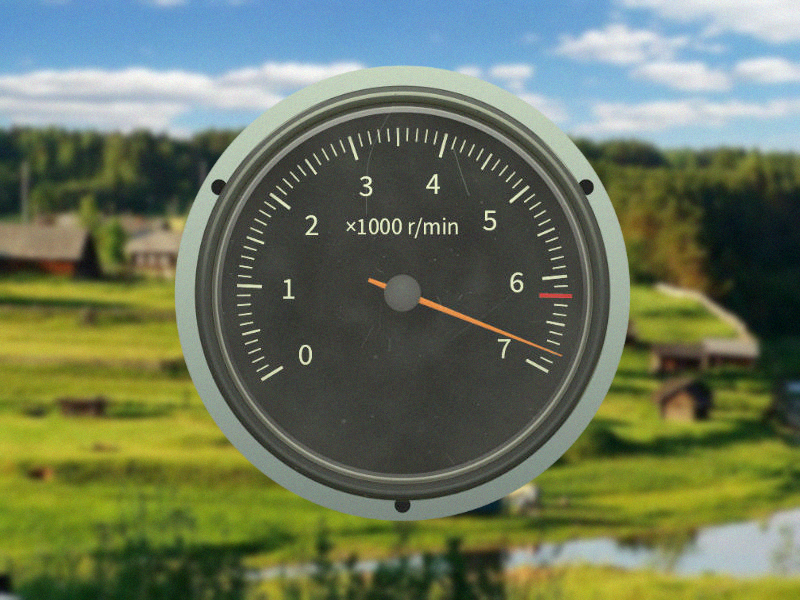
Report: 6800rpm
